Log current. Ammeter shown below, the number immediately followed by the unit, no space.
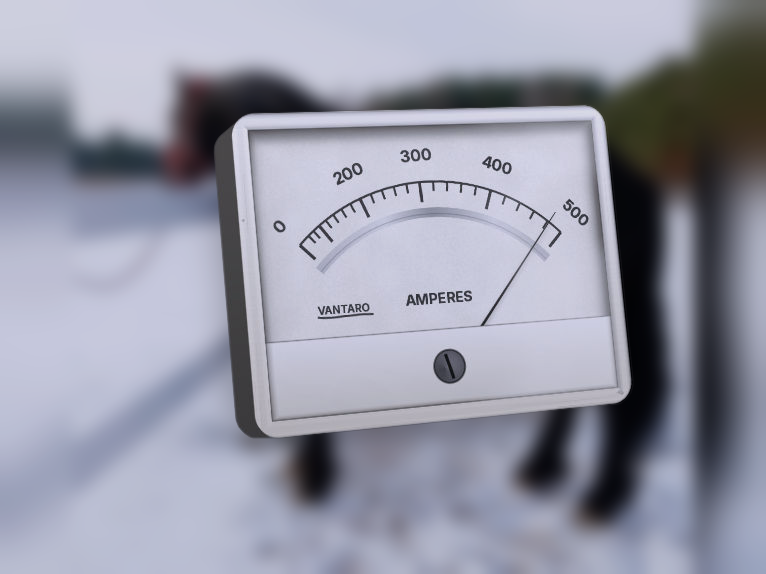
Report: 480A
